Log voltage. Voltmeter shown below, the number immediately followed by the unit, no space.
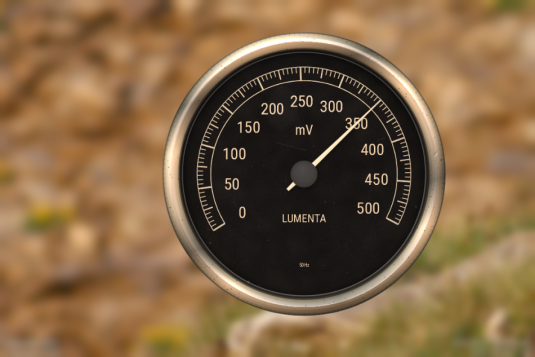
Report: 350mV
